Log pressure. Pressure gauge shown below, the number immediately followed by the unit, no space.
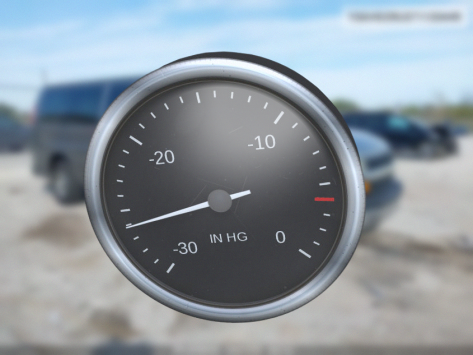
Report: -26inHg
